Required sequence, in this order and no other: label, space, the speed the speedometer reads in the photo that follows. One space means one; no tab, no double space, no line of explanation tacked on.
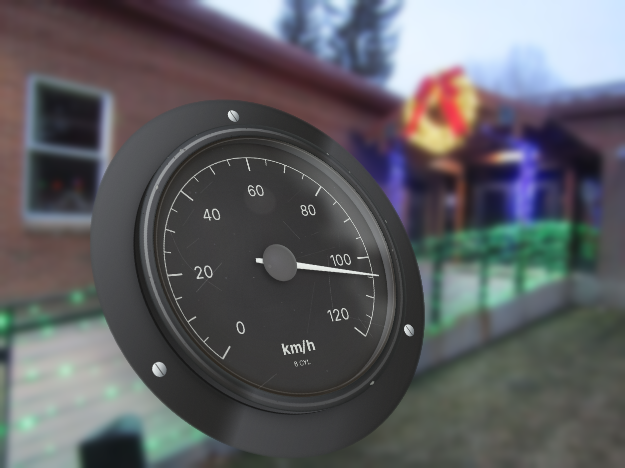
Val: 105 km/h
